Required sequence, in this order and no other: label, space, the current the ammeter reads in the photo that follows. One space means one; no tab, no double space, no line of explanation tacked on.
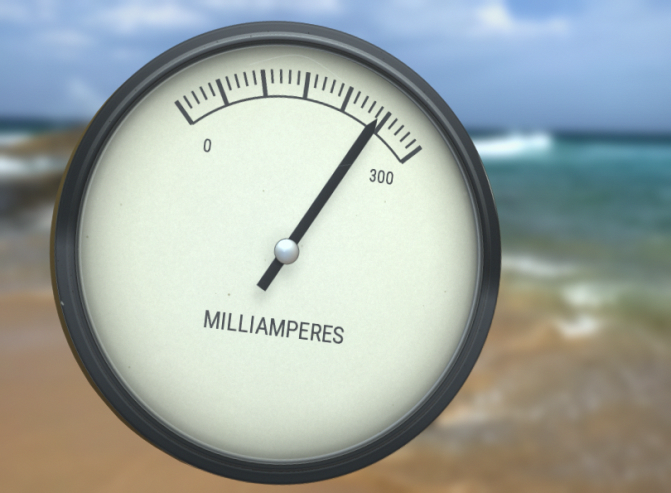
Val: 240 mA
